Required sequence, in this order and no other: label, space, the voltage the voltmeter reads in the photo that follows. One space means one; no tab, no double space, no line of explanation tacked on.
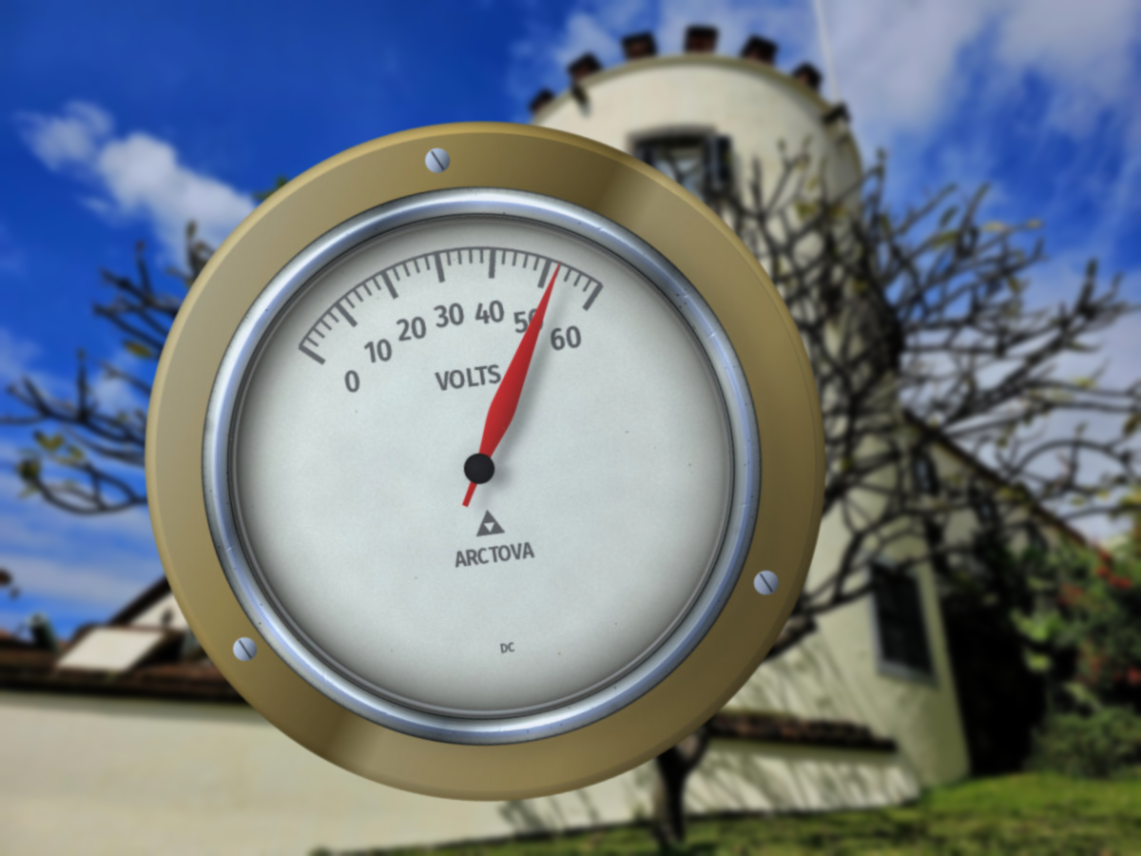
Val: 52 V
